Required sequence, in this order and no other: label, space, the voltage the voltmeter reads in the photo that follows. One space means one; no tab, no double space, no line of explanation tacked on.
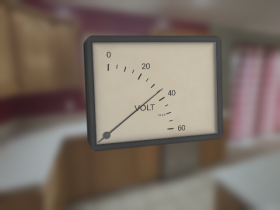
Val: 35 V
